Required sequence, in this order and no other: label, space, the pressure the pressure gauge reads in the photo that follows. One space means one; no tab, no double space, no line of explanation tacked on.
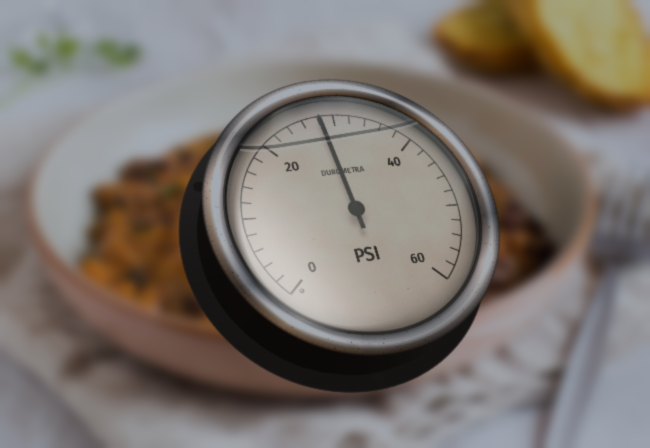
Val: 28 psi
